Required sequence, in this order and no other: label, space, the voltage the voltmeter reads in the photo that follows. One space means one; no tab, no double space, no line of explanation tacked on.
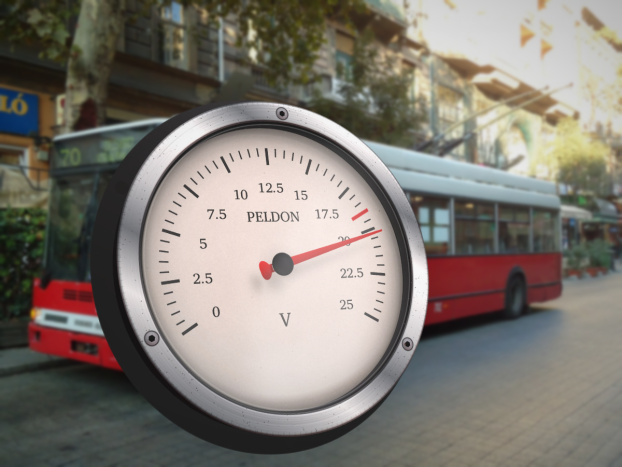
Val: 20.25 V
